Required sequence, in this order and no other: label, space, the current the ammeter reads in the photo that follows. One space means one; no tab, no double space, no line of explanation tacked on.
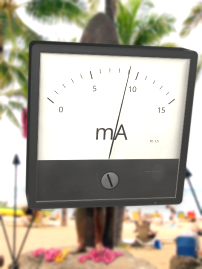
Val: 9 mA
